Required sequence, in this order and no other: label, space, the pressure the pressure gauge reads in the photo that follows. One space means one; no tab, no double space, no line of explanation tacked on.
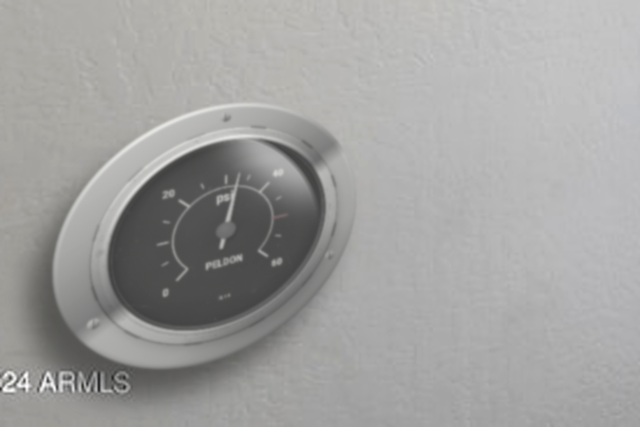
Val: 32.5 psi
